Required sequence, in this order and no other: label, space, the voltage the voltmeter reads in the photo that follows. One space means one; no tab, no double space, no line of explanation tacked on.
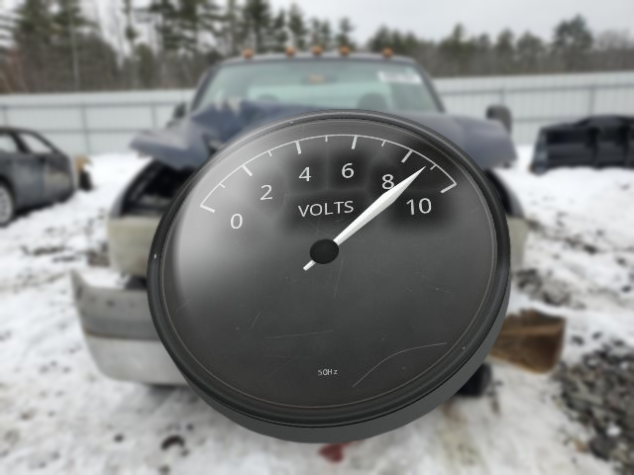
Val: 9 V
